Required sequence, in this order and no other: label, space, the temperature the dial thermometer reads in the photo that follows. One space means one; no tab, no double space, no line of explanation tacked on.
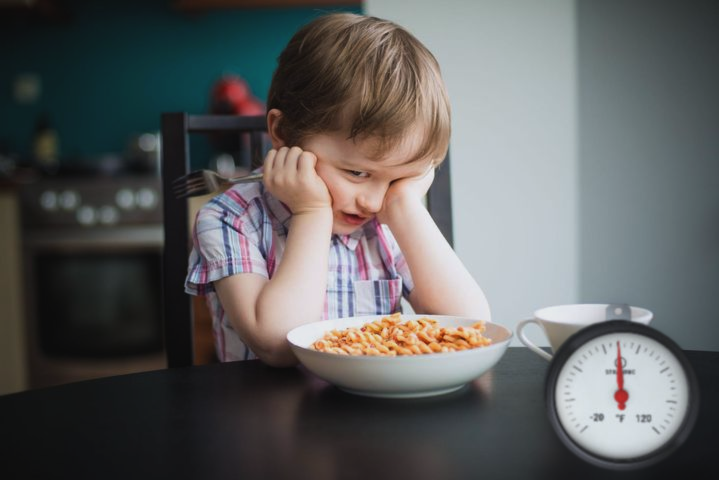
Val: 48 °F
